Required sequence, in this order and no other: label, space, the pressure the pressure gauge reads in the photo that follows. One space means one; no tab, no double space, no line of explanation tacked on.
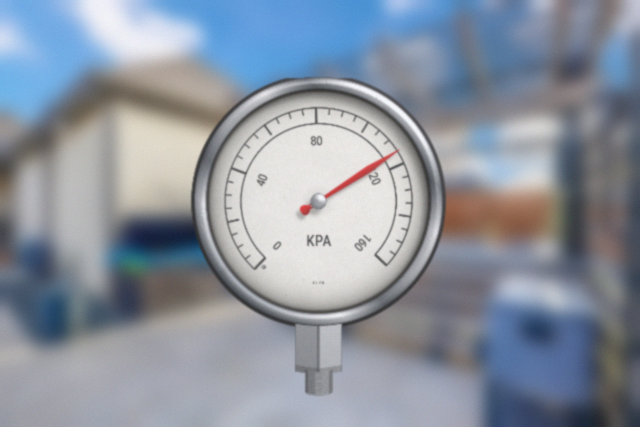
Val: 115 kPa
